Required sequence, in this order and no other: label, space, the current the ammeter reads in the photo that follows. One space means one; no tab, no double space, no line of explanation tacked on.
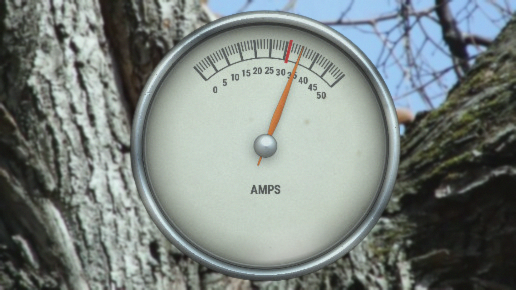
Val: 35 A
